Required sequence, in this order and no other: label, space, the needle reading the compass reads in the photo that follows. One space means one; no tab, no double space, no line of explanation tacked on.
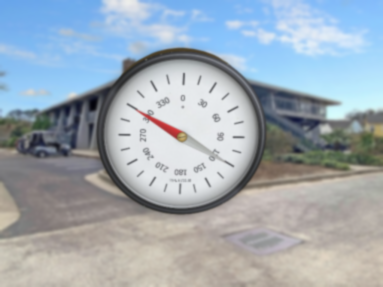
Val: 300 °
